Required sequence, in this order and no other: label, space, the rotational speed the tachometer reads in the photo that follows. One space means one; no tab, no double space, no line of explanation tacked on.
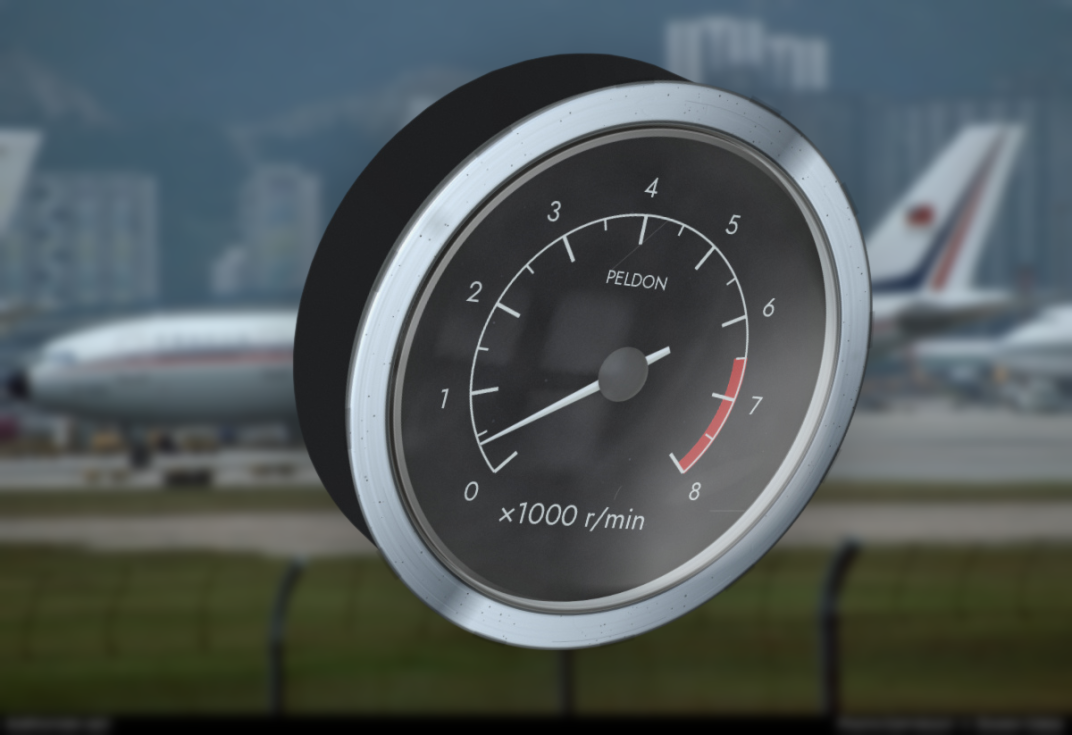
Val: 500 rpm
